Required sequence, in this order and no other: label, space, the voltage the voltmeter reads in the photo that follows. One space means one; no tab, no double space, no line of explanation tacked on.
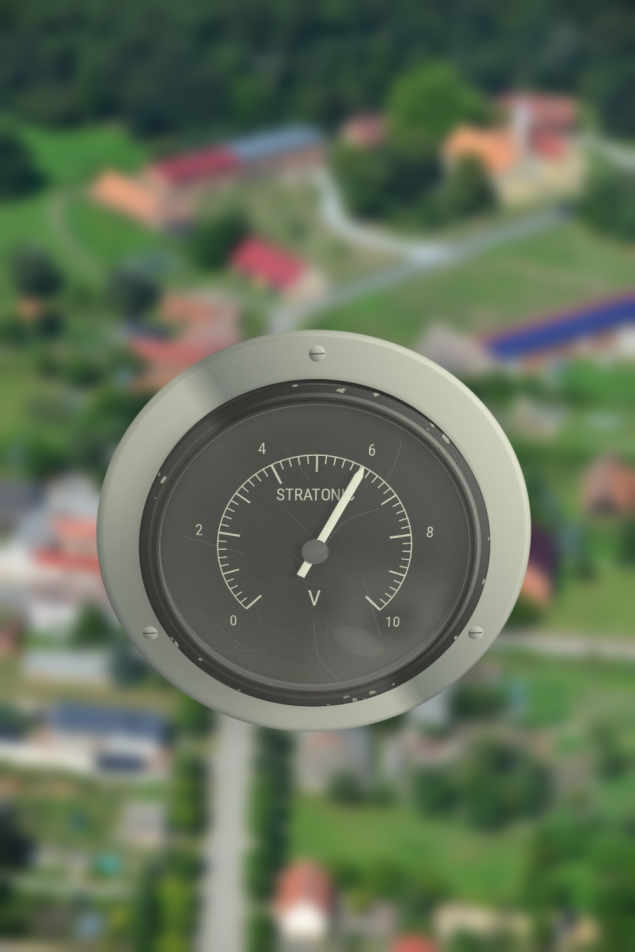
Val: 6 V
